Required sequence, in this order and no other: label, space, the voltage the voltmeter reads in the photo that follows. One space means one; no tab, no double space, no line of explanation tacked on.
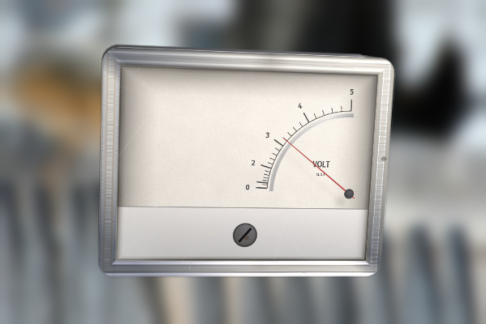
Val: 3.2 V
